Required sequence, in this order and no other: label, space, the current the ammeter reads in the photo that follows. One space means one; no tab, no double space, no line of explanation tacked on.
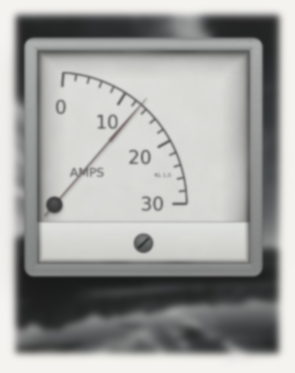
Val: 13 A
